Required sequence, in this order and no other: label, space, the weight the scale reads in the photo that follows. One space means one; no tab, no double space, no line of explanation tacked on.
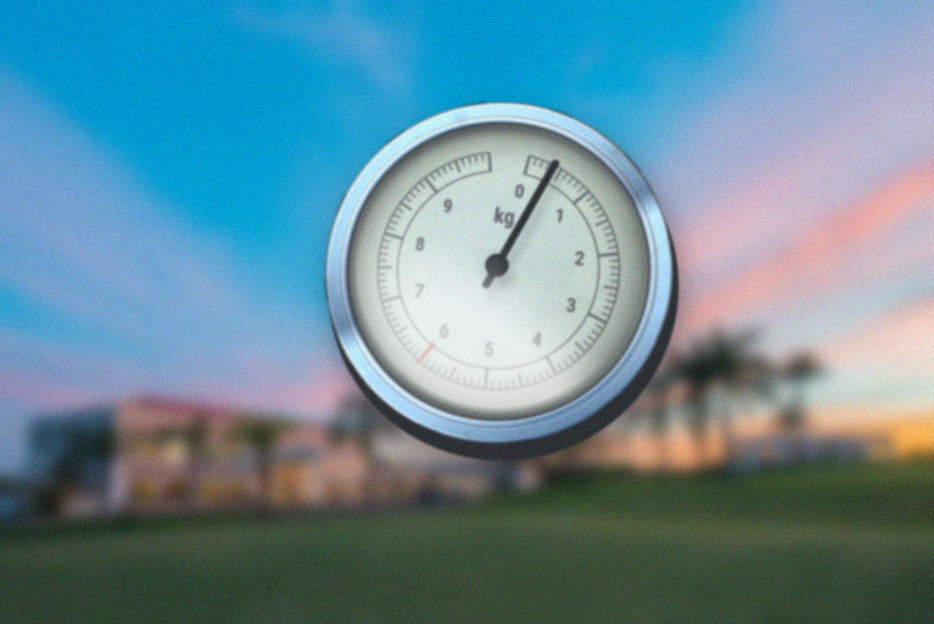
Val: 0.4 kg
